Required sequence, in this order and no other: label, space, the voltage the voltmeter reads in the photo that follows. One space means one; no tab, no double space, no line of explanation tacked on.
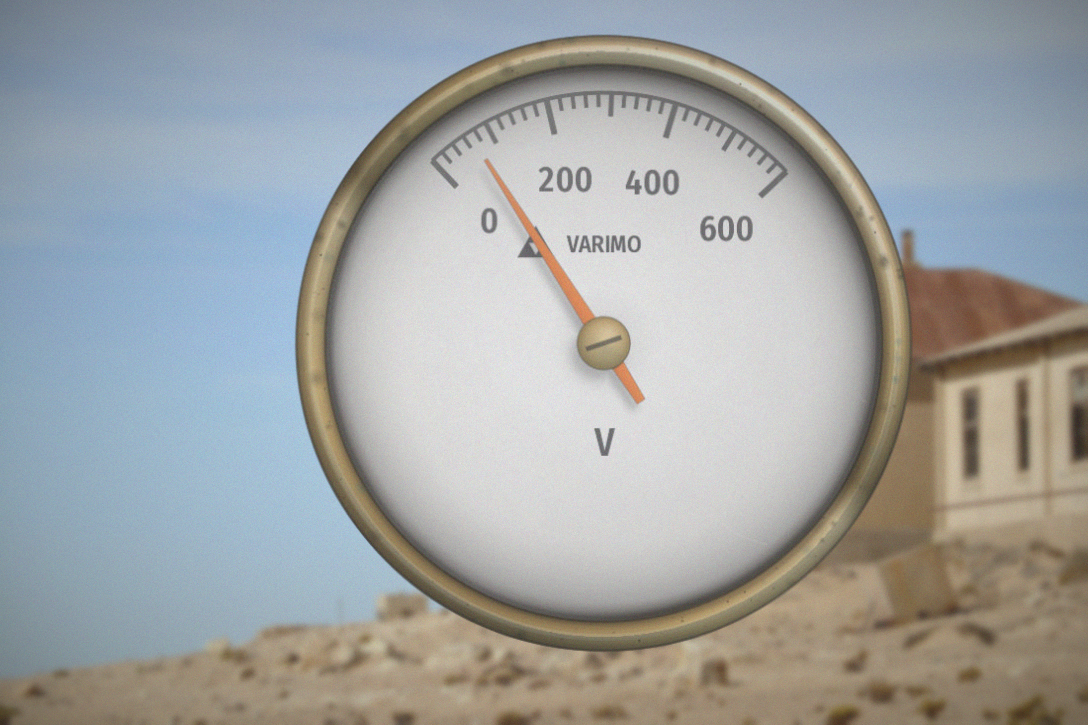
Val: 70 V
